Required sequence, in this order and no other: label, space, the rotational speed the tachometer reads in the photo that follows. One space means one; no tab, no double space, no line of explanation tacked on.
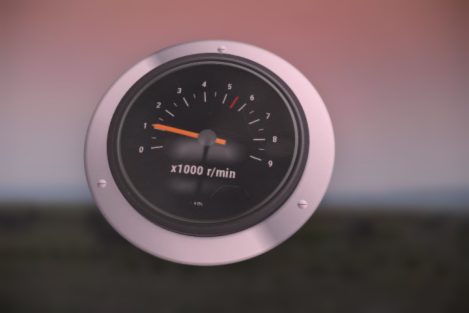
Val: 1000 rpm
